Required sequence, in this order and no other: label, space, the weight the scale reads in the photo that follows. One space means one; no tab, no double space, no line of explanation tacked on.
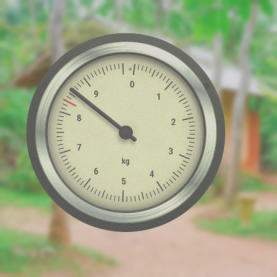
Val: 8.6 kg
